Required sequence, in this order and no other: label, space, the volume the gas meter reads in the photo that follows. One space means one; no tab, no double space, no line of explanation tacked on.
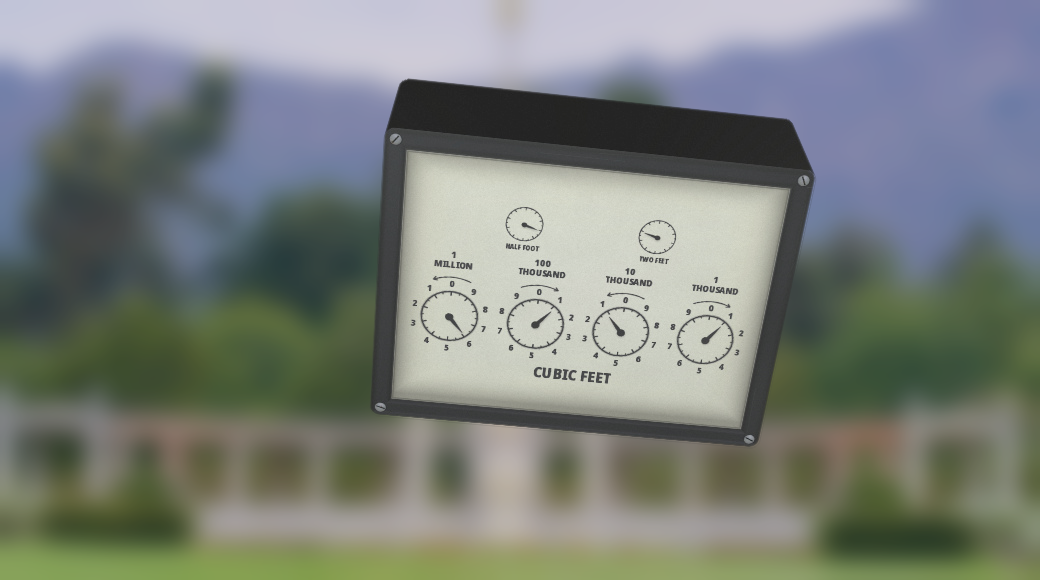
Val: 611100 ft³
